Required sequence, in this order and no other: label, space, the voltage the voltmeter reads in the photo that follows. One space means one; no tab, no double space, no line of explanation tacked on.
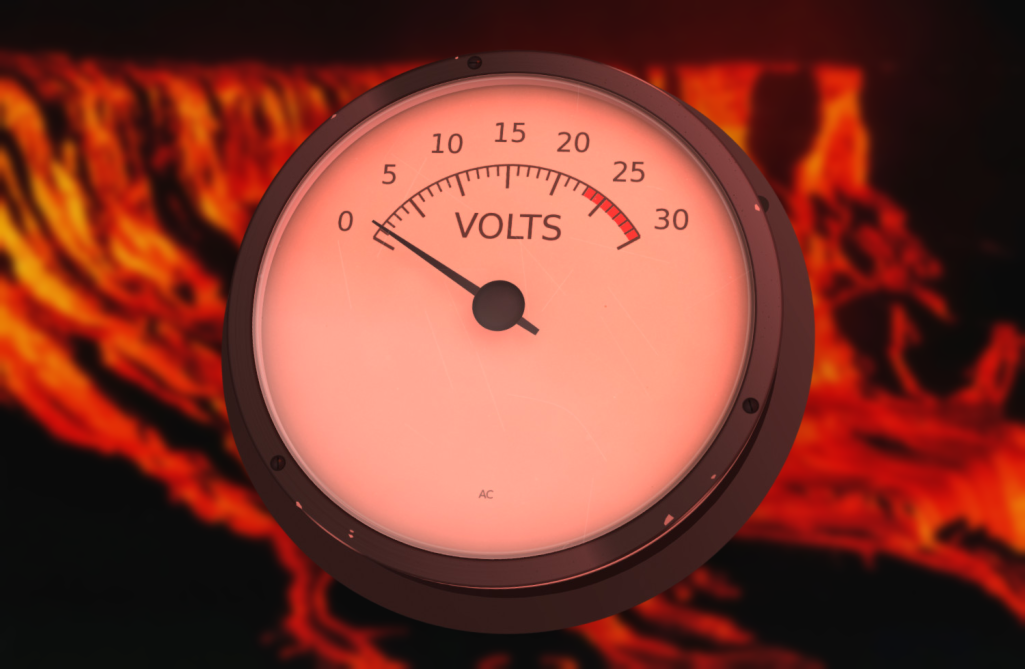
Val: 1 V
